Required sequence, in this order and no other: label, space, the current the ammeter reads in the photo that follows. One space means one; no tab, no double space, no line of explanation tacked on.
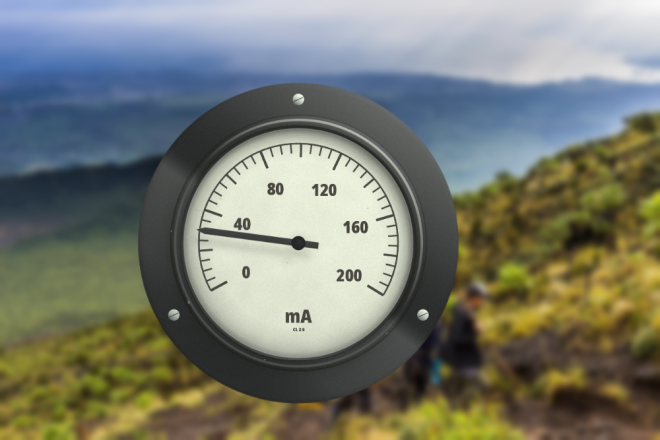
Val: 30 mA
